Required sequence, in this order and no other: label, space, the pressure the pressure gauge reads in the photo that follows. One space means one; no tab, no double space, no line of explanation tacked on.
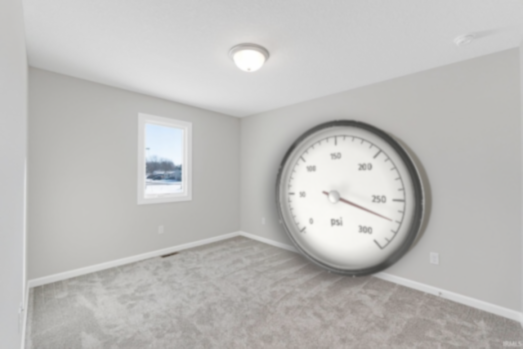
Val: 270 psi
